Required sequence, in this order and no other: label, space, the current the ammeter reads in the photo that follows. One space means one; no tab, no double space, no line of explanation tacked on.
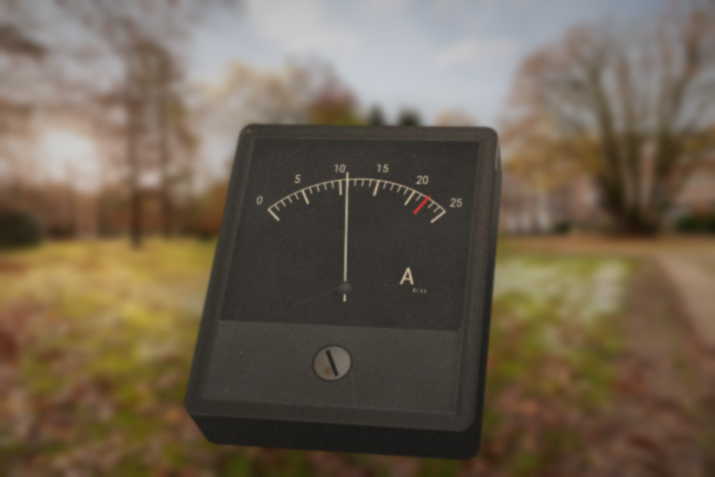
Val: 11 A
